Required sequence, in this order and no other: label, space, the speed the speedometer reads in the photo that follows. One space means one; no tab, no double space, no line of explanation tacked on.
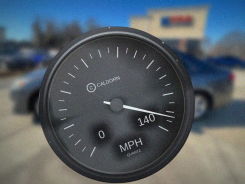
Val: 132.5 mph
